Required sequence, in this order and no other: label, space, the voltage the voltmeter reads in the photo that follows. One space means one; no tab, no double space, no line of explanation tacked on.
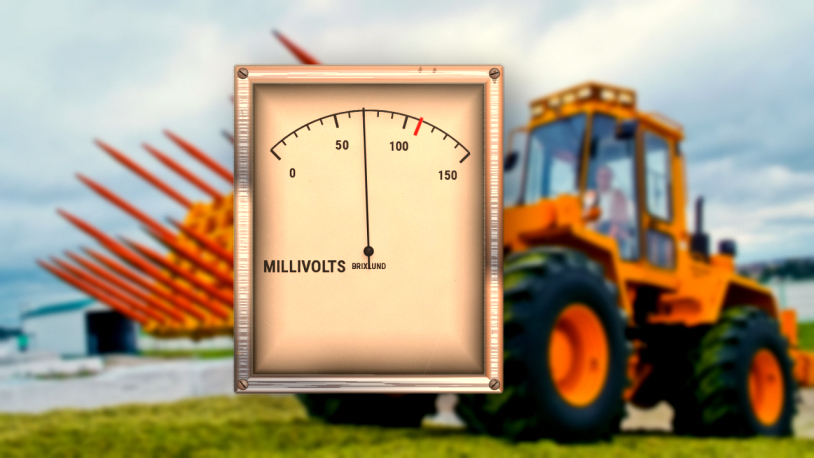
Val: 70 mV
